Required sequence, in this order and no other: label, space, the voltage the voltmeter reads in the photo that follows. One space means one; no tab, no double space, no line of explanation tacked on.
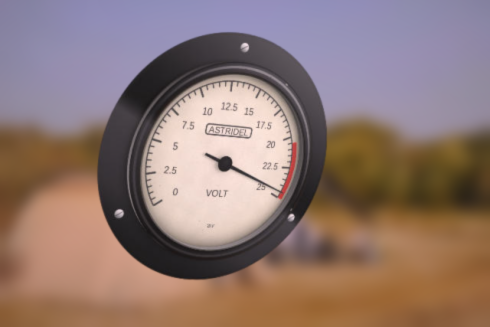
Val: 24.5 V
